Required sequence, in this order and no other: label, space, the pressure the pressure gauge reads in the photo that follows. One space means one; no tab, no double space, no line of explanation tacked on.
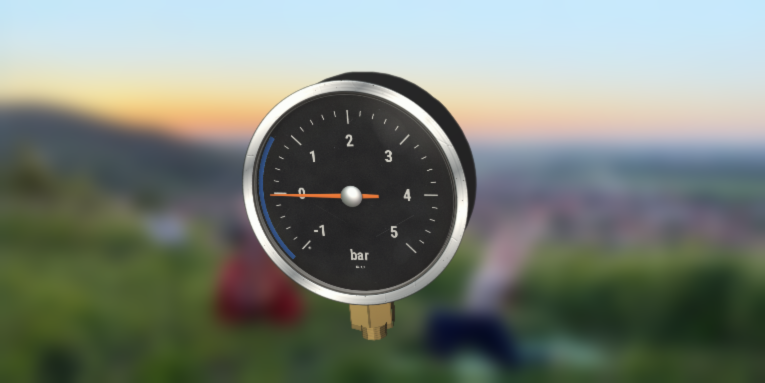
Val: 0 bar
